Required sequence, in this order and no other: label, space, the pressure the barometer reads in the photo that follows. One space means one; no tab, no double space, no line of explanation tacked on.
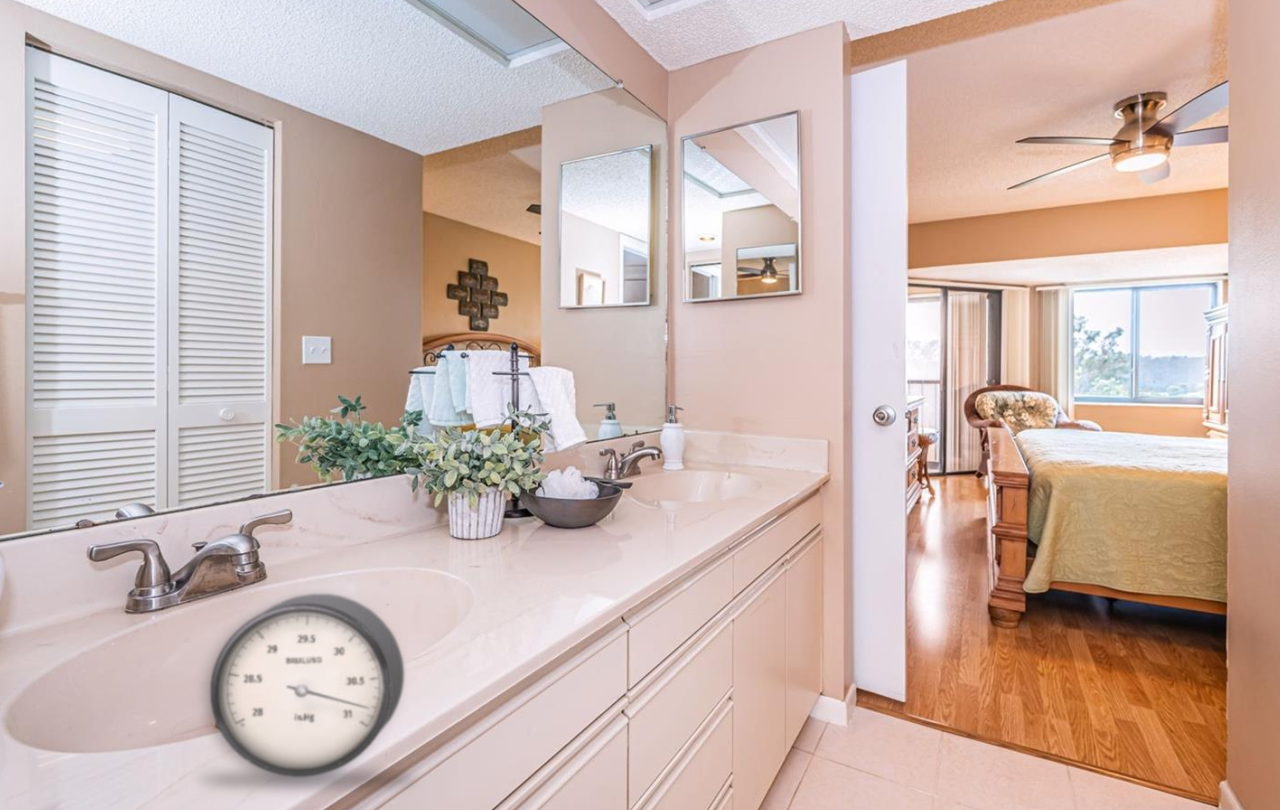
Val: 30.8 inHg
